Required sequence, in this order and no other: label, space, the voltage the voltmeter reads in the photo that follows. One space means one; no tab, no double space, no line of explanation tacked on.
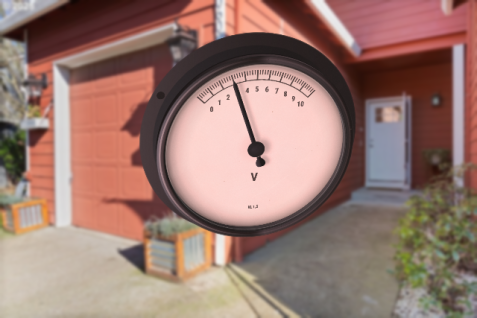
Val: 3 V
